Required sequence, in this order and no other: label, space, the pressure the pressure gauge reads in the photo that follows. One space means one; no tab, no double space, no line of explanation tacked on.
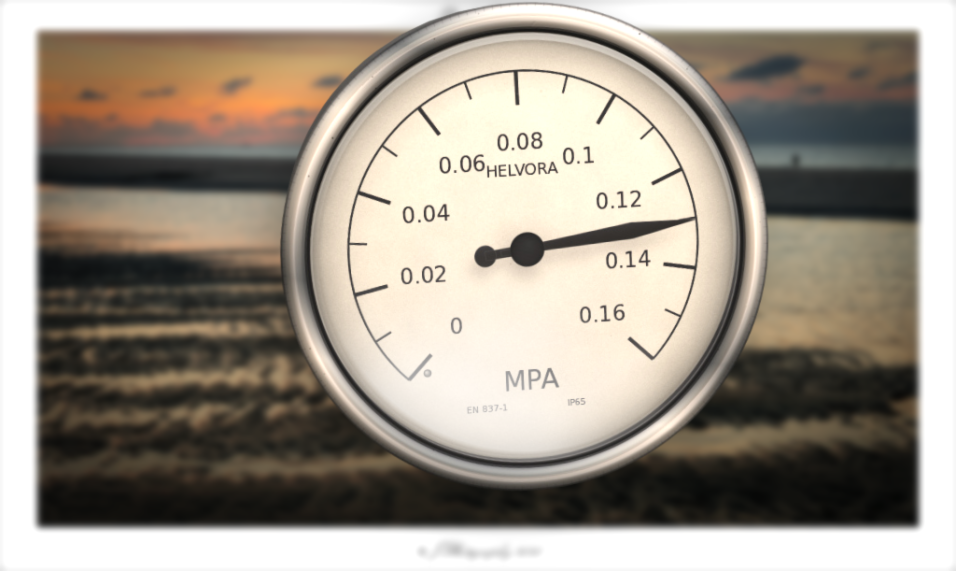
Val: 0.13 MPa
